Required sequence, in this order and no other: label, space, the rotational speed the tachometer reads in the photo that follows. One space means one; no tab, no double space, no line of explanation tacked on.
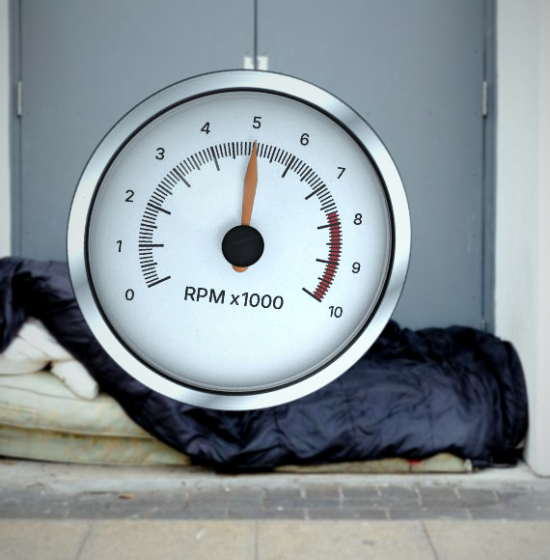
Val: 5000 rpm
